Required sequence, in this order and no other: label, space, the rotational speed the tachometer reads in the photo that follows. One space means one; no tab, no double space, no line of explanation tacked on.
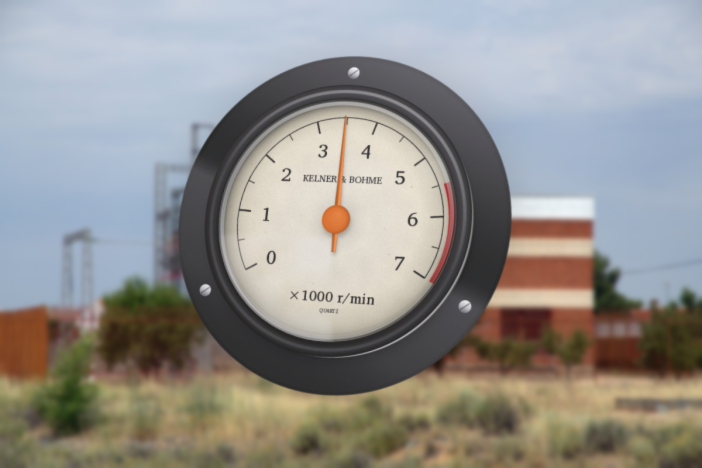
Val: 3500 rpm
